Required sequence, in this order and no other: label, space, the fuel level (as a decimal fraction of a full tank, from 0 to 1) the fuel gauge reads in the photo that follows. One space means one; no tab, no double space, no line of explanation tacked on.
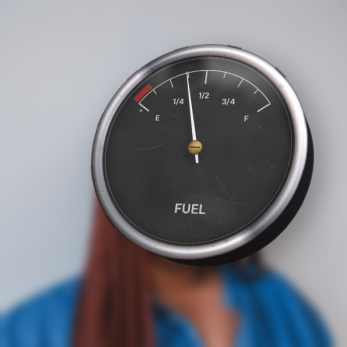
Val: 0.375
